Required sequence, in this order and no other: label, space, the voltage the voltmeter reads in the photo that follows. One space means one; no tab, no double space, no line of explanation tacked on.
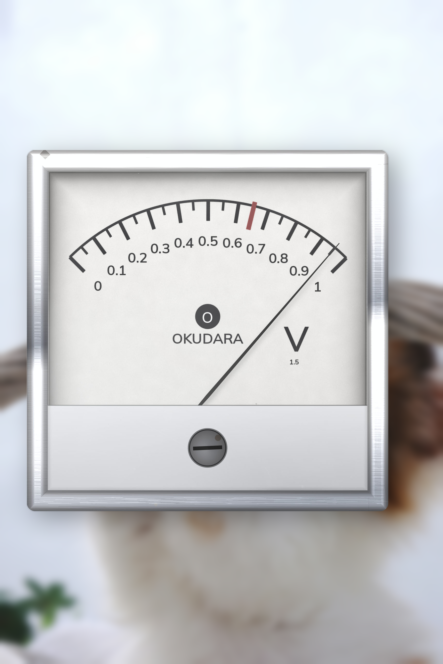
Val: 0.95 V
